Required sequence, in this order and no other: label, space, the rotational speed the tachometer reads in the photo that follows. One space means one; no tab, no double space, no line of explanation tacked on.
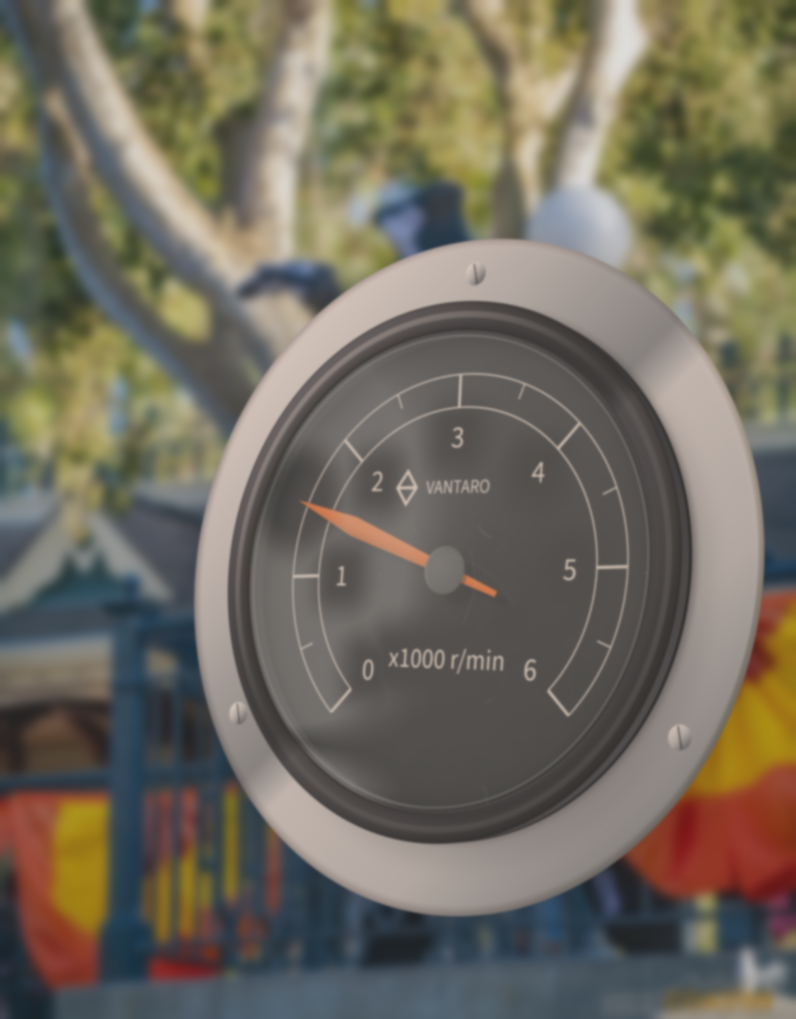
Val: 1500 rpm
